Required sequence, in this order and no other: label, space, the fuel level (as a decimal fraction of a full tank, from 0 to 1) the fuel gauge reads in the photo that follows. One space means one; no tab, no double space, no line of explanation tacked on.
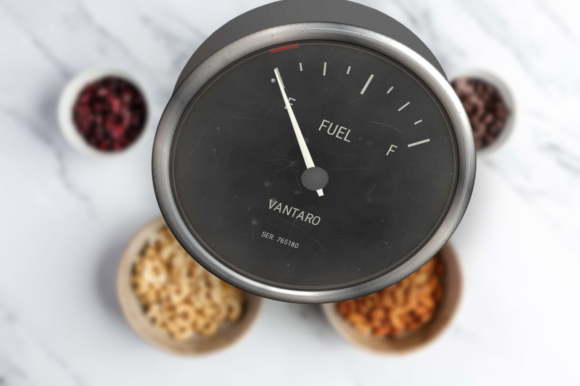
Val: 0
